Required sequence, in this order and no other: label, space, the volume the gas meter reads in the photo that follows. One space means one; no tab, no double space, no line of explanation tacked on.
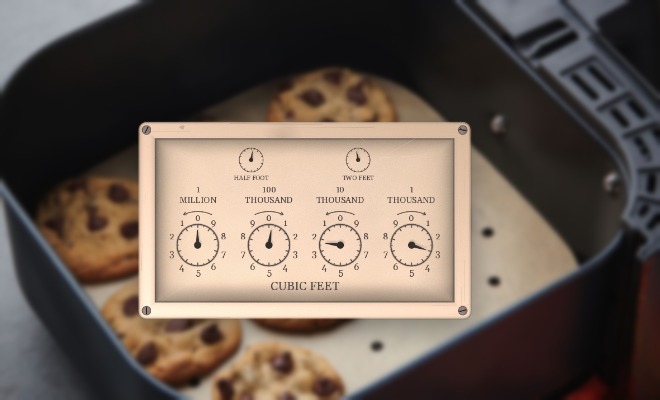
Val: 2300 ft³
